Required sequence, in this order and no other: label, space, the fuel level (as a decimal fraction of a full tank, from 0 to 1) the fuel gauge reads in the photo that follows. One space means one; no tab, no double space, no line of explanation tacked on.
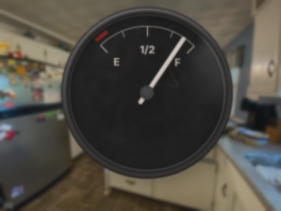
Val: 0.875
